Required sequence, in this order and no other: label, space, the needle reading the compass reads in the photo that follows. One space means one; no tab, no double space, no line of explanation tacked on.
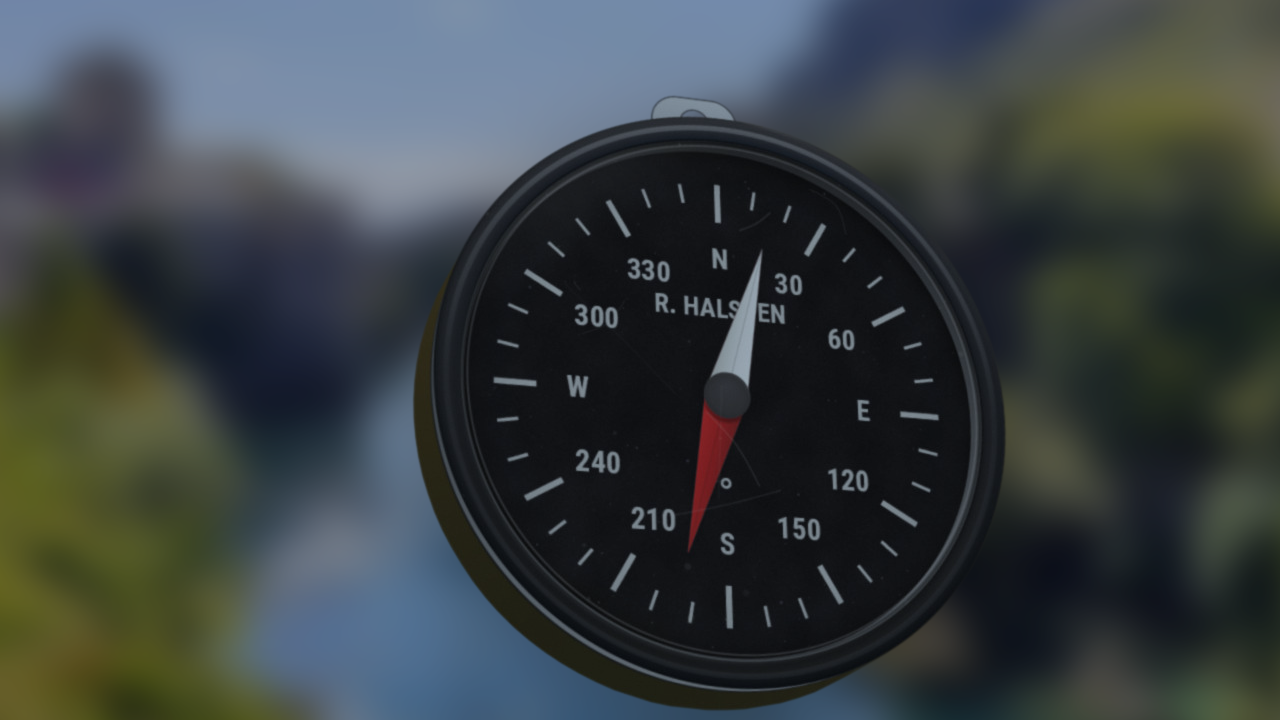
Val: 195 °
